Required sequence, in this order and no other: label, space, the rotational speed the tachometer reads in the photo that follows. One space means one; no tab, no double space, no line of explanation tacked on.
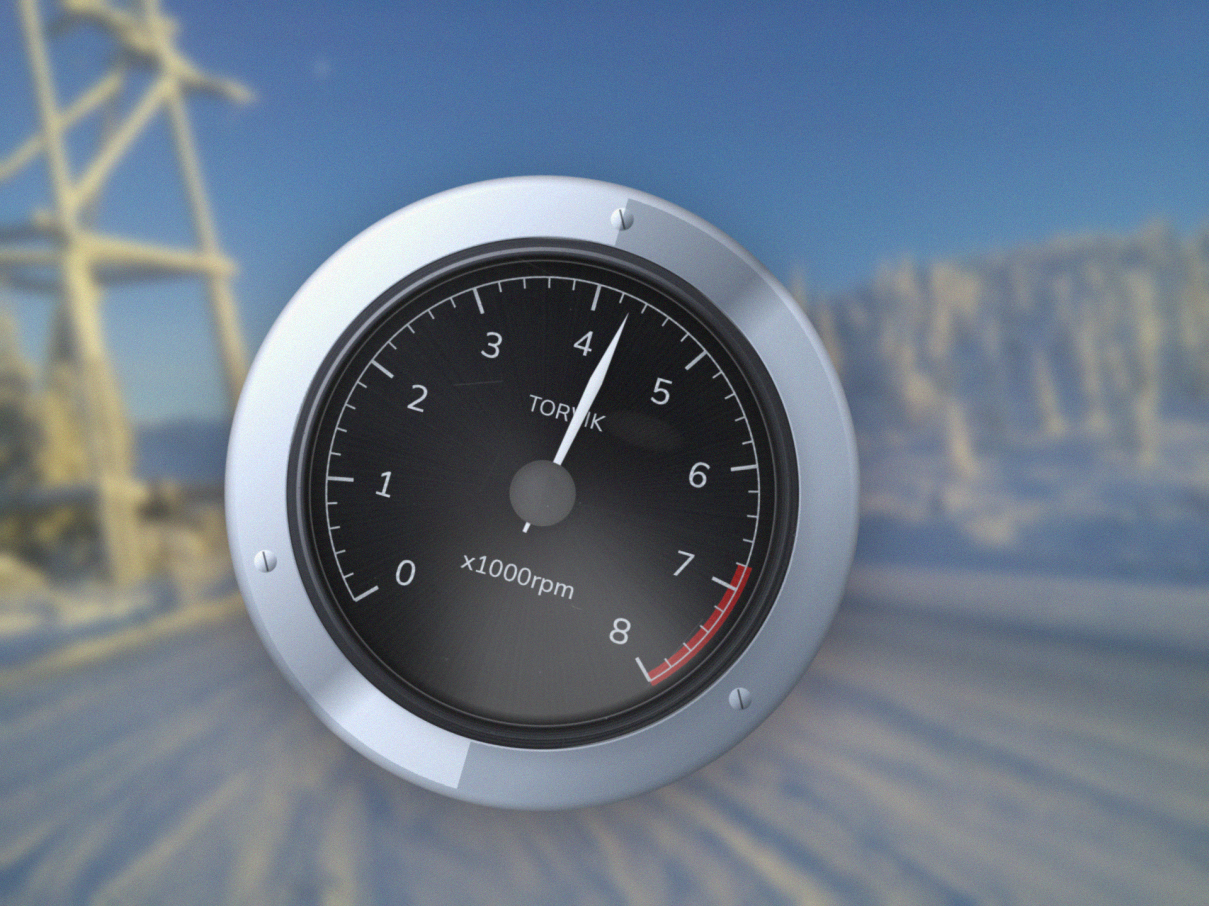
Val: 4300 rpm
